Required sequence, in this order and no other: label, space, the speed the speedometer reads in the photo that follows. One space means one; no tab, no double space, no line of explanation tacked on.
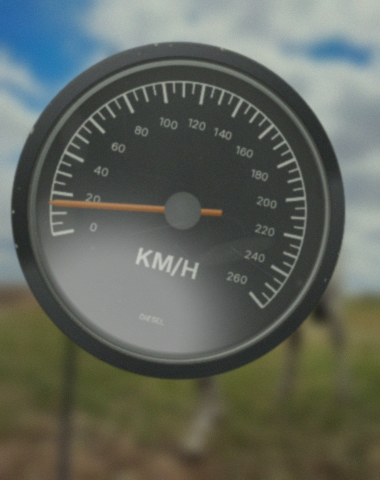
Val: 15 km/h
